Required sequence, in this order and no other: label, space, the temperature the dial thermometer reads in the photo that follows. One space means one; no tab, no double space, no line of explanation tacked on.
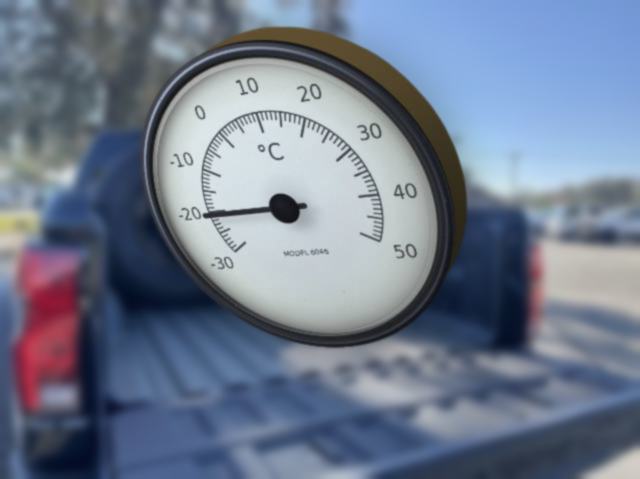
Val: -20 °C
